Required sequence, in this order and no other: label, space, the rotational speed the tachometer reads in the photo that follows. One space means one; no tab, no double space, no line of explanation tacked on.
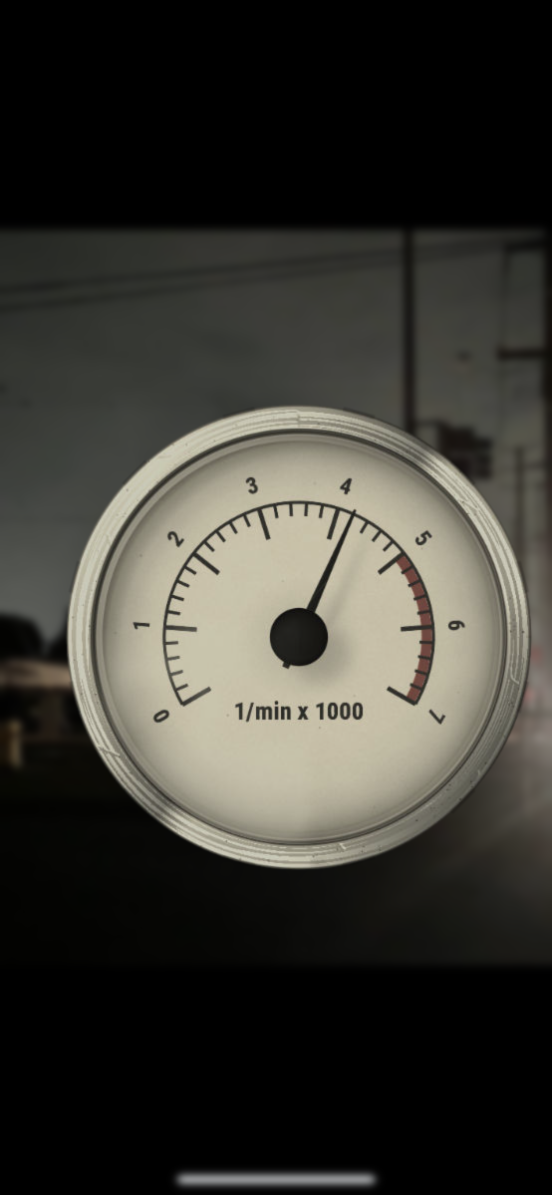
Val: 4200 rpm
